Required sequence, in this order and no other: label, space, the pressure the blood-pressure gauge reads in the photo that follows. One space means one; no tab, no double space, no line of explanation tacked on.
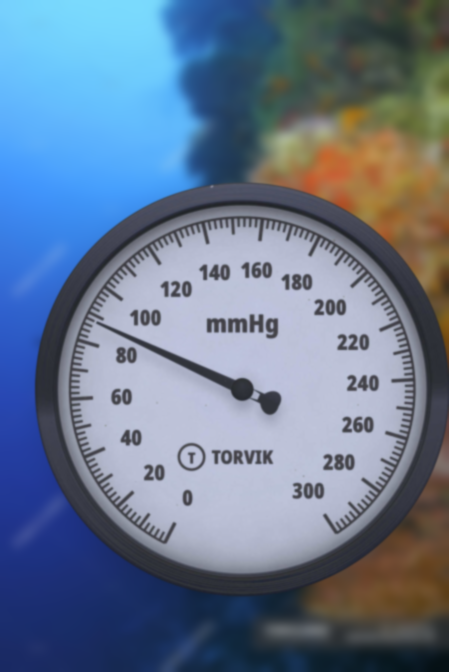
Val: 88 mmHg
